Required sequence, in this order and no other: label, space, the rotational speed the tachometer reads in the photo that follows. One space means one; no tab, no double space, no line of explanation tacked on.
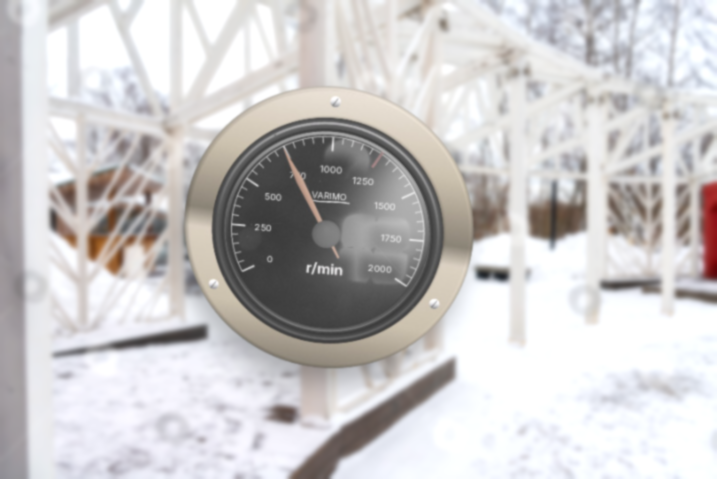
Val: 750 rpm
